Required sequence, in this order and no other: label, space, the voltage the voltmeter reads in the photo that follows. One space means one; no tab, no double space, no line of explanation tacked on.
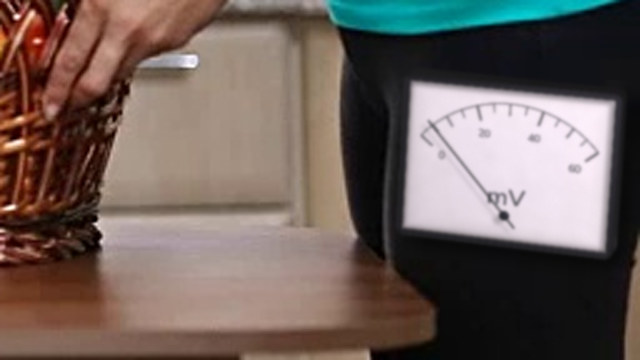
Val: 5 mV
